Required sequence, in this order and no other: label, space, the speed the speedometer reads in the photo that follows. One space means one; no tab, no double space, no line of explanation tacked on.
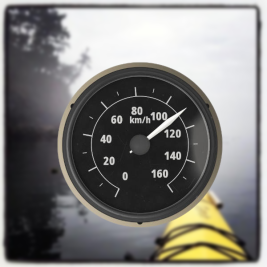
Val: 110 km/h
